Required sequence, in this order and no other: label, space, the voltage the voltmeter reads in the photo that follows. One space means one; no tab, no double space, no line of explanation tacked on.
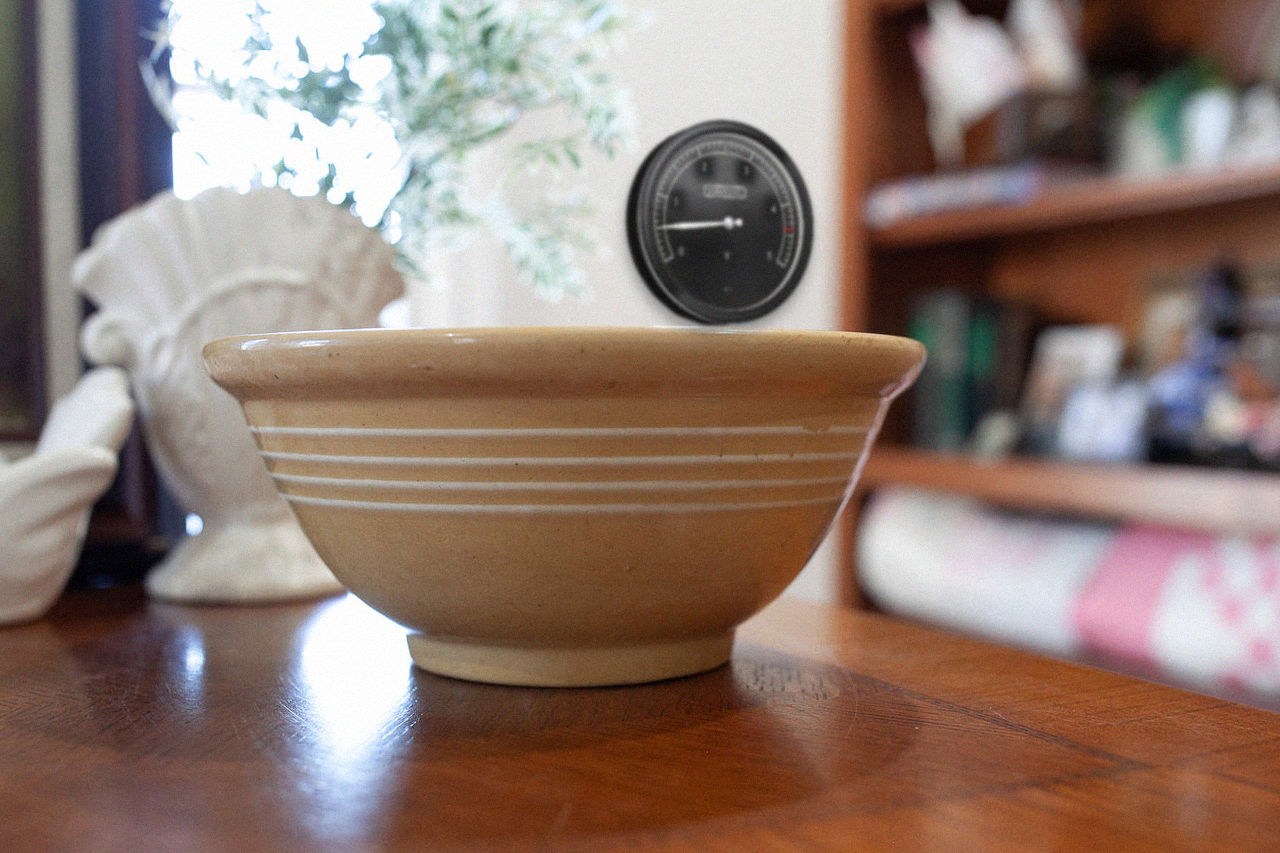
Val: 0.5 V
